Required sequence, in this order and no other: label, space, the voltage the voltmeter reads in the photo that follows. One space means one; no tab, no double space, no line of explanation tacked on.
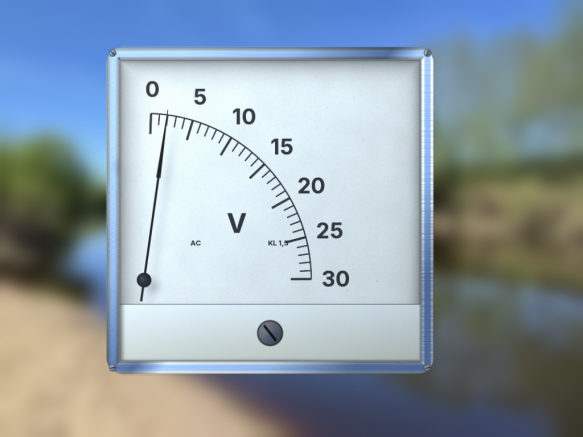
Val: 2 V
